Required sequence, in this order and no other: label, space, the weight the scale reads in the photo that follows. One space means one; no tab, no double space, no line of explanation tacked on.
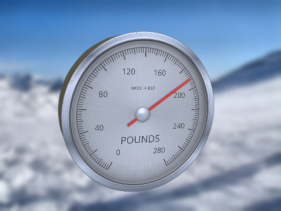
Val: 190 lb
